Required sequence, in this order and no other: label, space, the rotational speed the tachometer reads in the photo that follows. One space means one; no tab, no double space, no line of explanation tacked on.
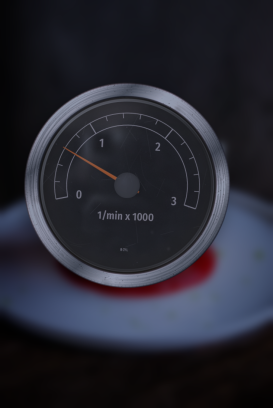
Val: 600 rpm
